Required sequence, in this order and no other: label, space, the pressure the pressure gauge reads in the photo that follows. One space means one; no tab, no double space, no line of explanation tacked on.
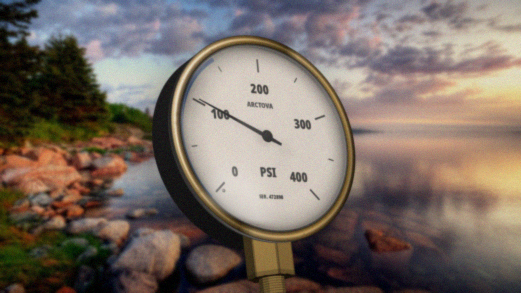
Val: 100 psi
